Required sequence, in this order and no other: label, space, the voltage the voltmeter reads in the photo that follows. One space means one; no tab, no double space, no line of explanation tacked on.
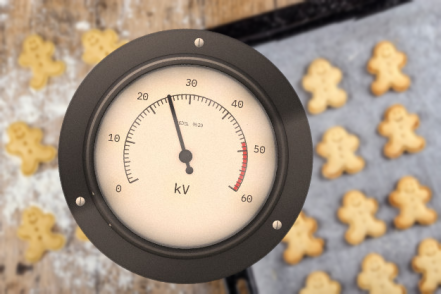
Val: 25 kV
